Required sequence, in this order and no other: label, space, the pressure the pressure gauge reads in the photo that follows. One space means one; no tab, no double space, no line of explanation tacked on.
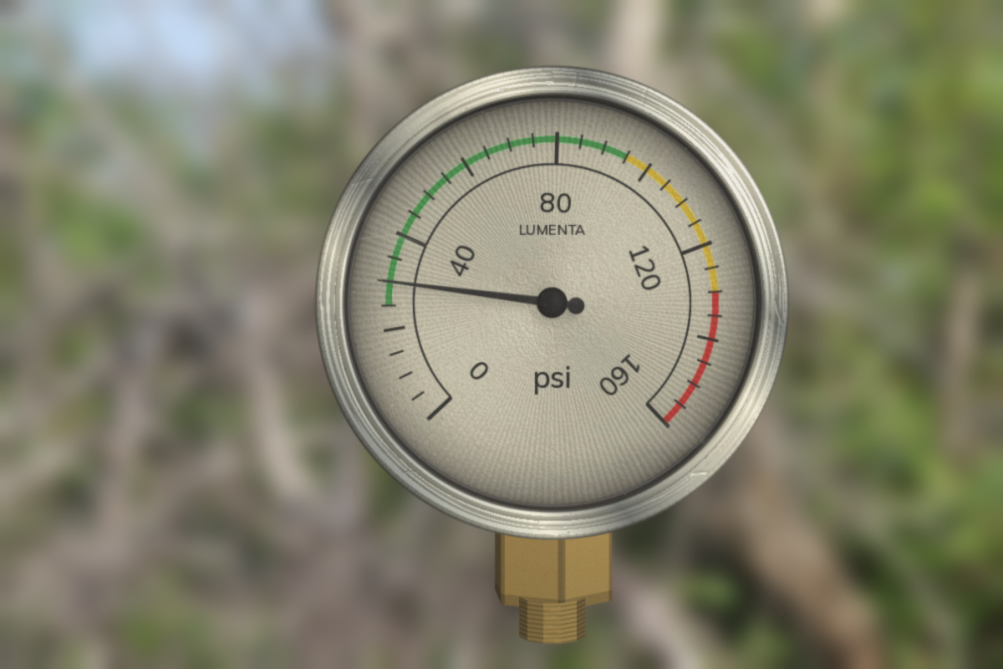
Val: 30 psi
